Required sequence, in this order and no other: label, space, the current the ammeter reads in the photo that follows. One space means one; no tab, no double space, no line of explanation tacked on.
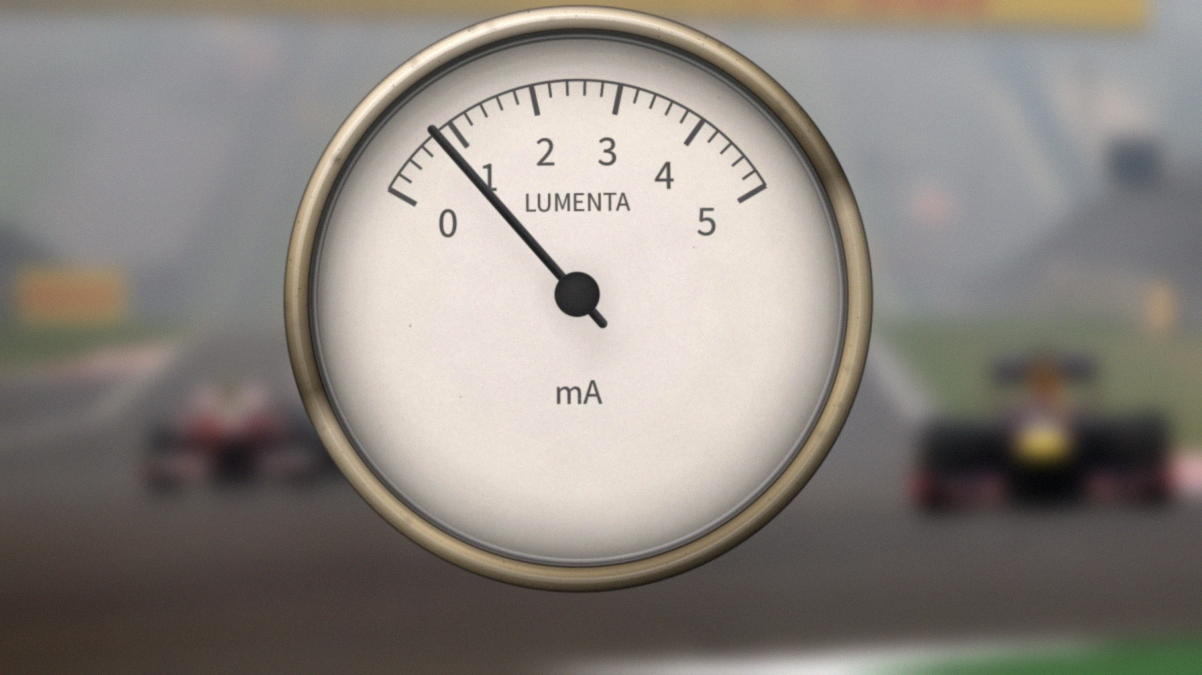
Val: 0.8 mA
